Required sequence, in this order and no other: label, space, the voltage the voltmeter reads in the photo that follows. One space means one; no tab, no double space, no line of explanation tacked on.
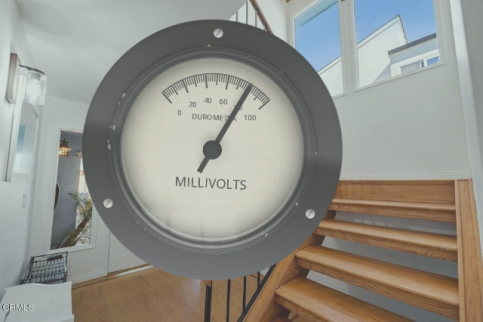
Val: 80 mV
